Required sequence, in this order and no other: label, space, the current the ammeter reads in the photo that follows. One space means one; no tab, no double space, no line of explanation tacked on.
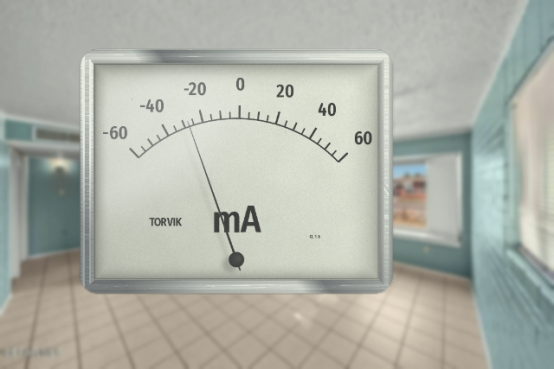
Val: -27.5 mA
